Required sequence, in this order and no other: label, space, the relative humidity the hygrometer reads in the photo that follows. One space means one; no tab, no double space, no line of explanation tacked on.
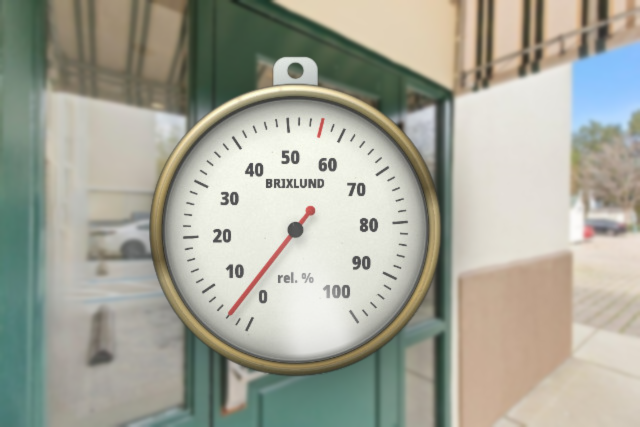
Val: 4 %
